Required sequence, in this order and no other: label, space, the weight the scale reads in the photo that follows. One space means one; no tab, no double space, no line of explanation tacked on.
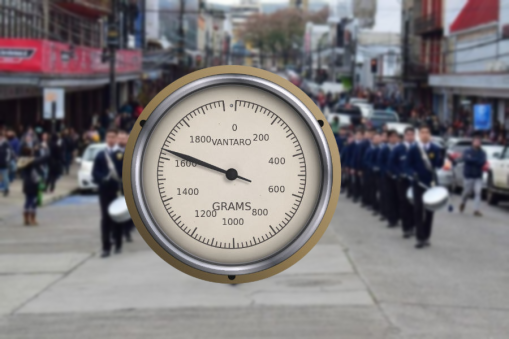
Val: 1640 g
